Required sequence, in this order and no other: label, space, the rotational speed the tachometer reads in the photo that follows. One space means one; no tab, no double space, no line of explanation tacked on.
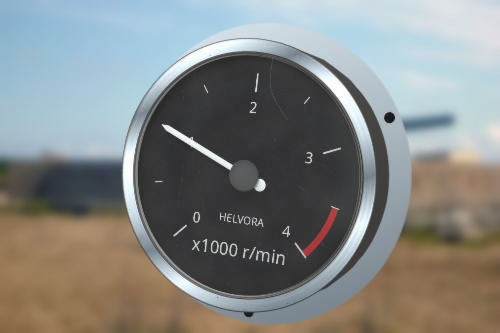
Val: 1000 rpm
